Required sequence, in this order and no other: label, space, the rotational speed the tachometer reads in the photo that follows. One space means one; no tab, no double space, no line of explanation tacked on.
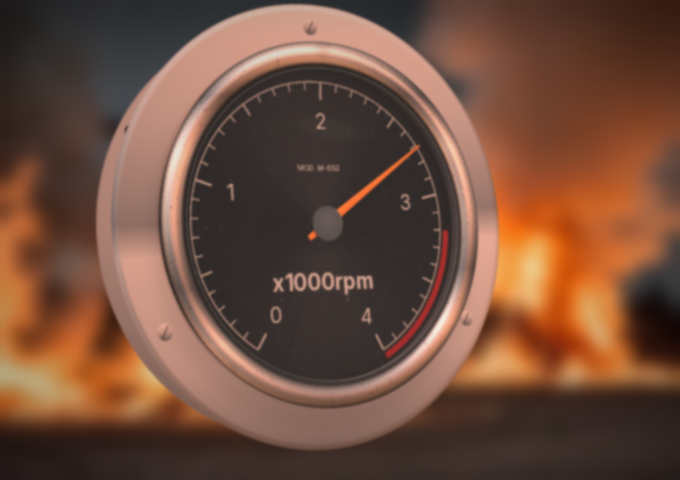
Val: 2700 rpm
